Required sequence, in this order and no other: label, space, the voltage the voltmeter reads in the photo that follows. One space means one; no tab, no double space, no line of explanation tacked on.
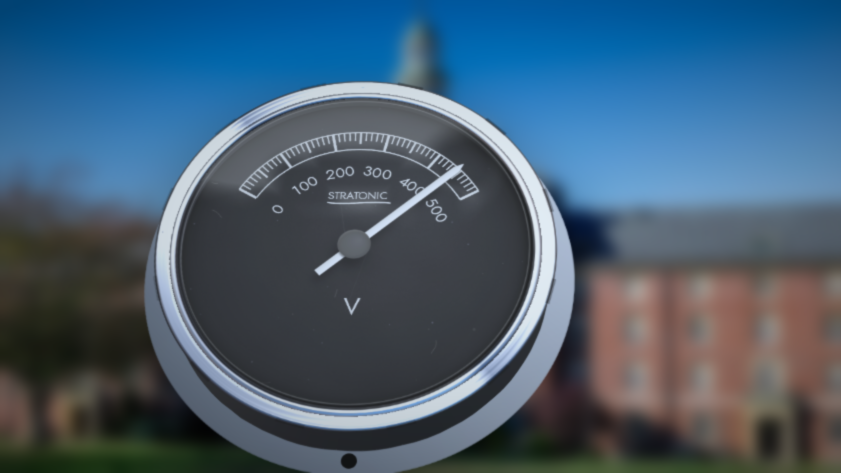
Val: 450 V
